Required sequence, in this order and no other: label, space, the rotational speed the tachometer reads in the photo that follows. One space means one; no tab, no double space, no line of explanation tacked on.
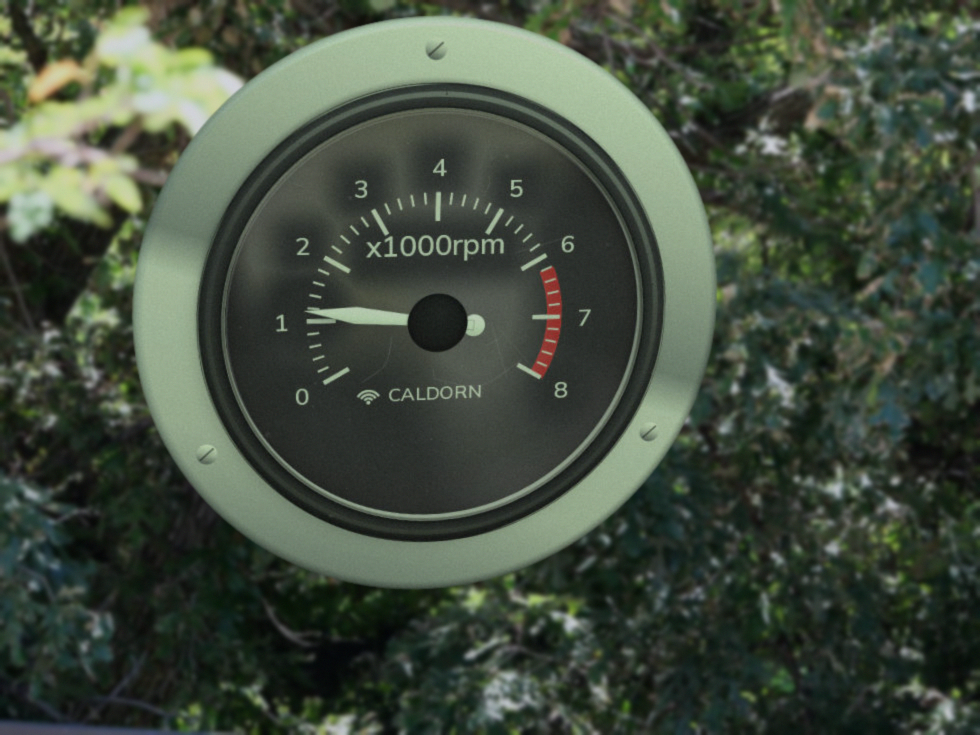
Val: 1200 rpm
